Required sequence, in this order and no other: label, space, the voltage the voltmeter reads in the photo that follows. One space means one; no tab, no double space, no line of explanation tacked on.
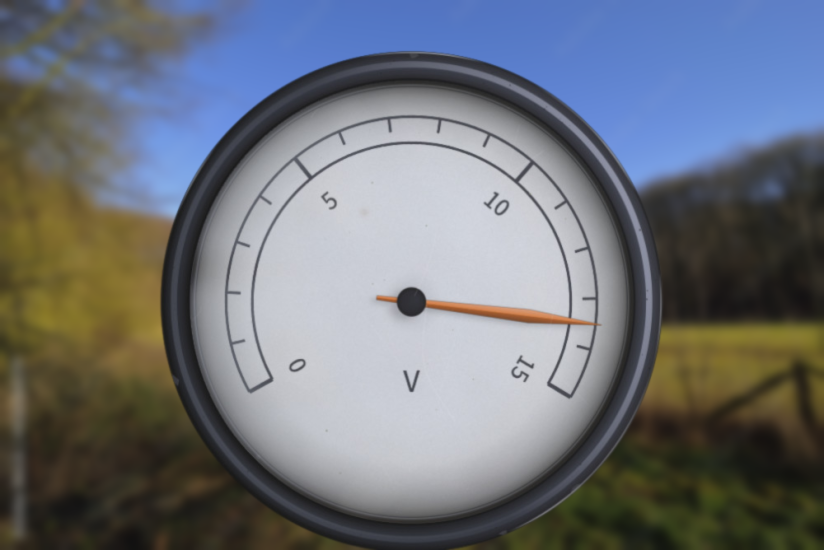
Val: 13.5 V
